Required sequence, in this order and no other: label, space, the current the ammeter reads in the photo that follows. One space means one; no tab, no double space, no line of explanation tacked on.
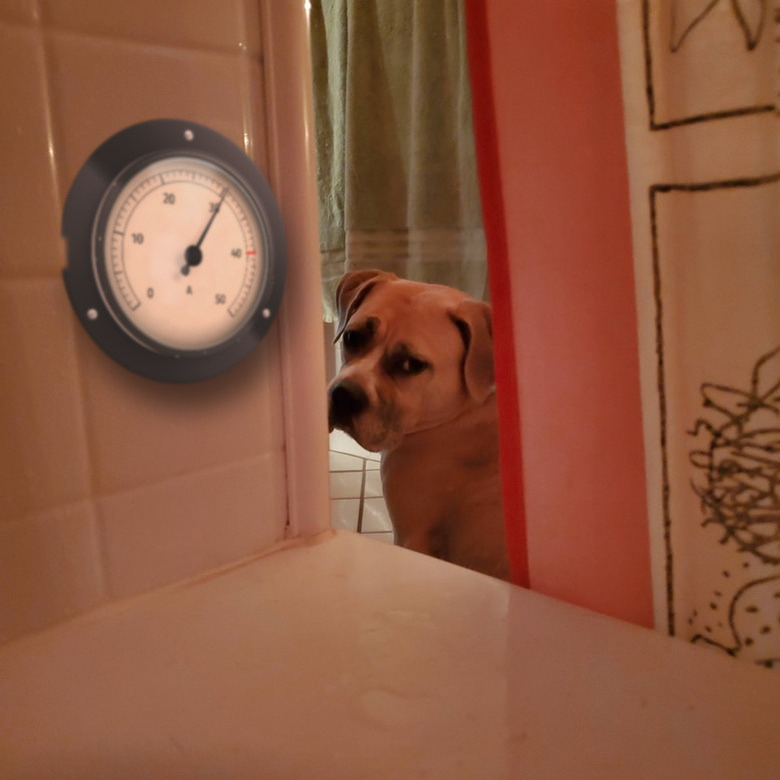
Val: 30 A
